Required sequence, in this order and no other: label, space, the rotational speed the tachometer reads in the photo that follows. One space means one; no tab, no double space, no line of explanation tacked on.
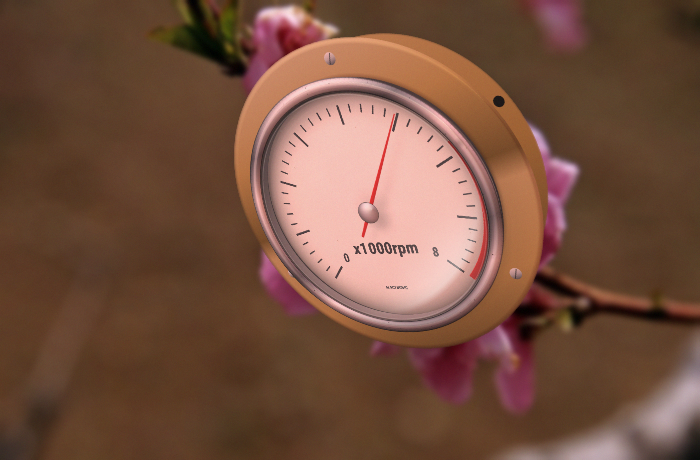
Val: 5000 rpm
